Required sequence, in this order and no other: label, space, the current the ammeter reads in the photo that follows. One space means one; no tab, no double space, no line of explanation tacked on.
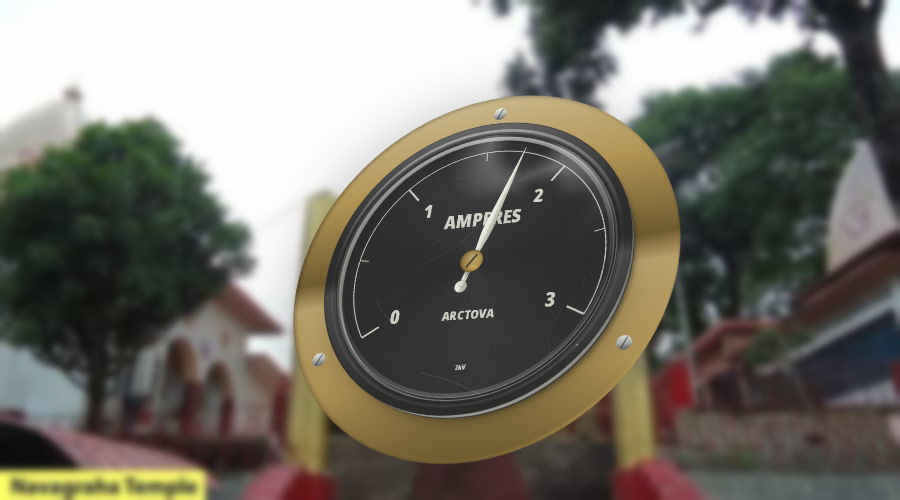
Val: 1.75 A
